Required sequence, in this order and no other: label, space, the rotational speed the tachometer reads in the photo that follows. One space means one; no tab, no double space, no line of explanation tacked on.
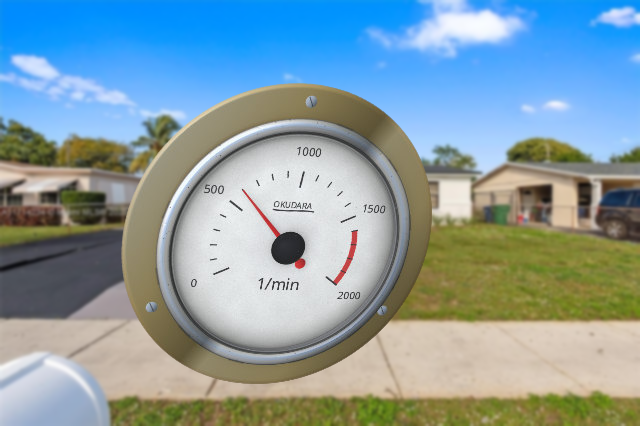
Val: 600 rpm
